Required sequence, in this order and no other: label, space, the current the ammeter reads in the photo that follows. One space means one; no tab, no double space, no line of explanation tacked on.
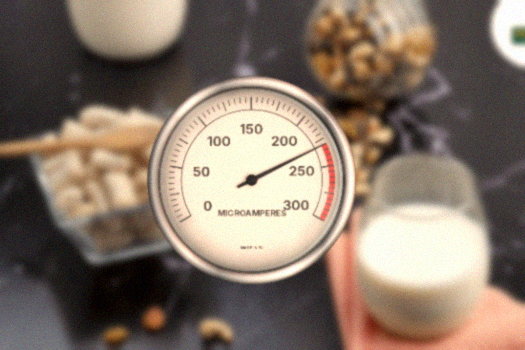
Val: 230 µA
